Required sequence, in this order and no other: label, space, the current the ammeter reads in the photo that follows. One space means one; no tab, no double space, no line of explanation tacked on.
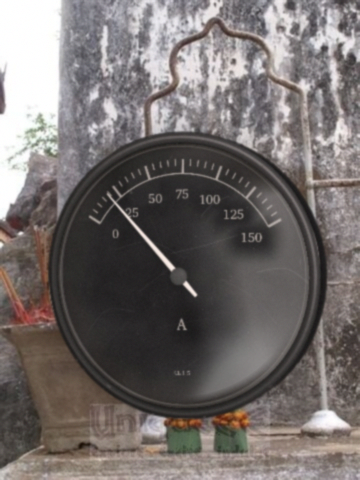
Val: 20 A
